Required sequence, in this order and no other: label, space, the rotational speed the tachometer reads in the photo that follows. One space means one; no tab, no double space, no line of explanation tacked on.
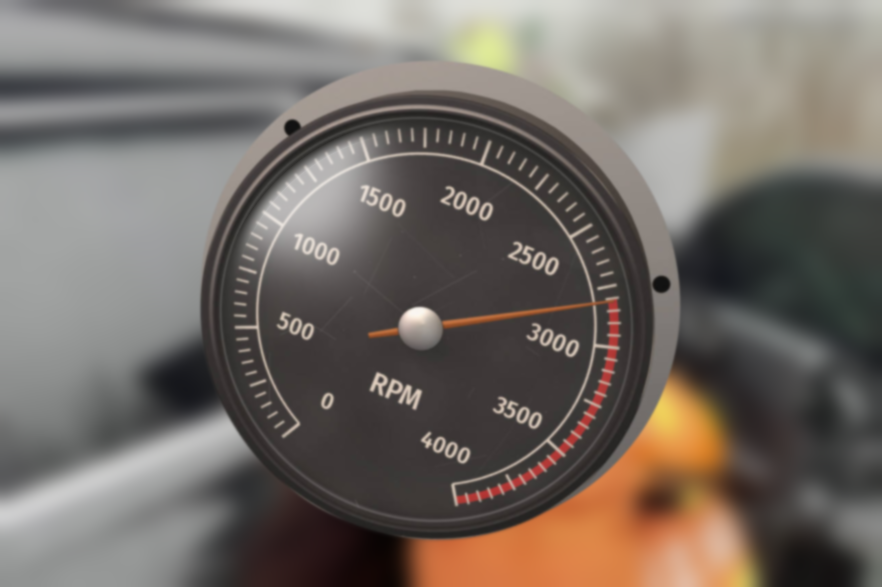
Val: 2800 rpm
